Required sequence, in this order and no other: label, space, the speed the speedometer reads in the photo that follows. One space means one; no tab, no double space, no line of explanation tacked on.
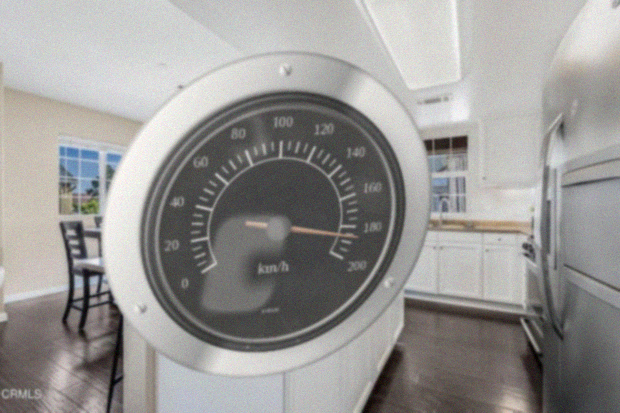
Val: 185 km/h
